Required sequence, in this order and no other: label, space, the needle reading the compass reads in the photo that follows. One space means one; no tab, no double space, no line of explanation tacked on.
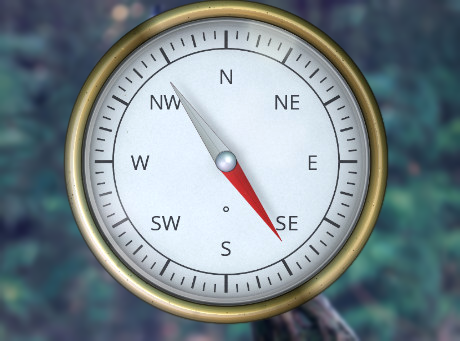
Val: 145 °
